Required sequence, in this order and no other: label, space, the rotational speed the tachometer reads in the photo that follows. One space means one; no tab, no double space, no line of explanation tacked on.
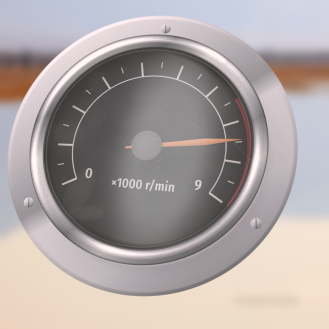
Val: 7500 rpm
